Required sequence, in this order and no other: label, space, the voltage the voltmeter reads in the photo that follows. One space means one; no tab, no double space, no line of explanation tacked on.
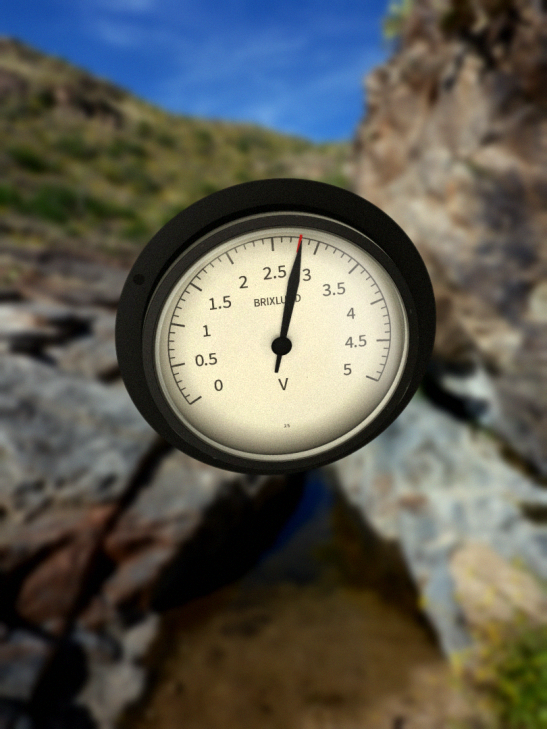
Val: 2.8 V
